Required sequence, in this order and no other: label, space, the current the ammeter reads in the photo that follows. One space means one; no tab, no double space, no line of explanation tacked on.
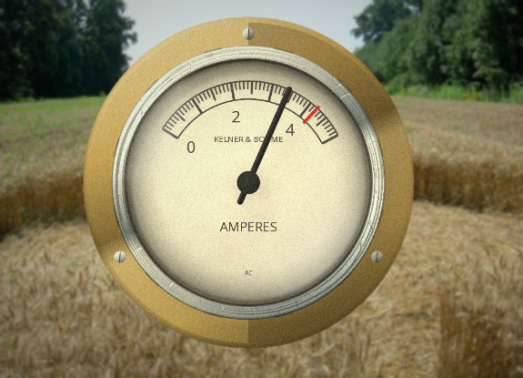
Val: 3.4 A
